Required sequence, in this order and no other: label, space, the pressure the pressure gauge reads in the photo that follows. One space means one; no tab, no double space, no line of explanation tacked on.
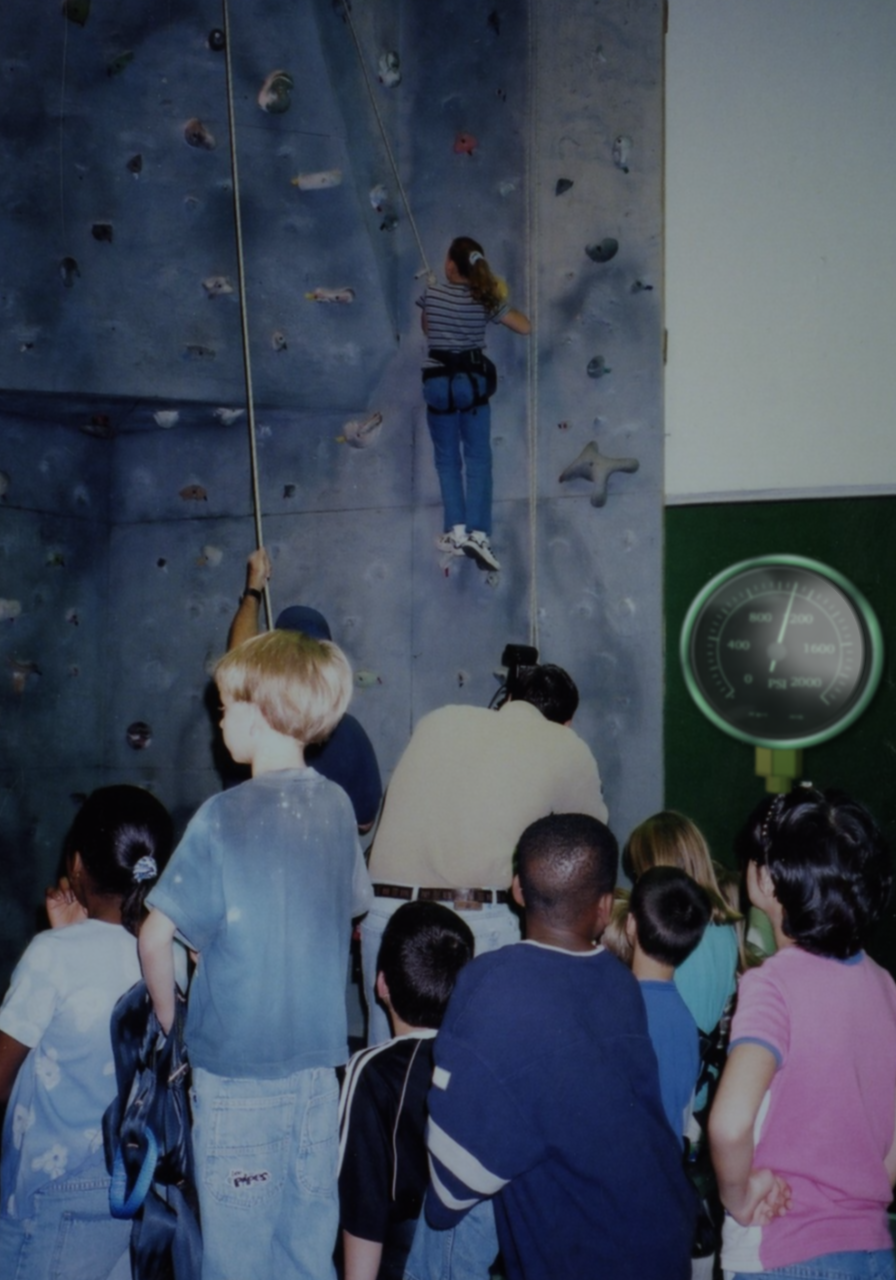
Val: 1100 psi
